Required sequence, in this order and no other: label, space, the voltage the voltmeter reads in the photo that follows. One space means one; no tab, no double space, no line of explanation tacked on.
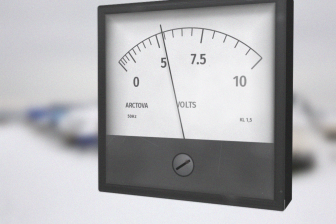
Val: 5.5 V
